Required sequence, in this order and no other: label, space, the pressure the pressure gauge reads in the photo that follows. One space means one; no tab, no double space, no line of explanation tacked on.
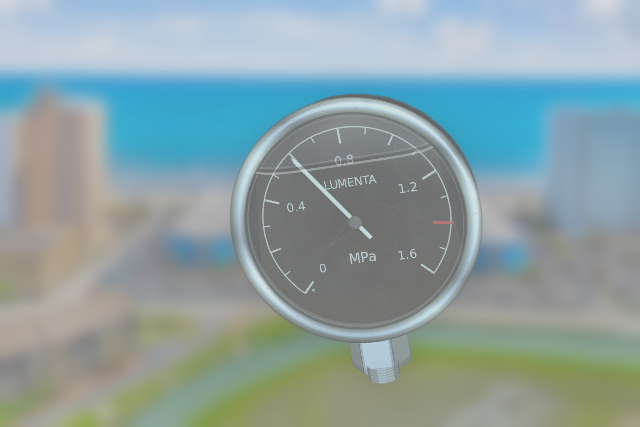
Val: 0.6 MPa
